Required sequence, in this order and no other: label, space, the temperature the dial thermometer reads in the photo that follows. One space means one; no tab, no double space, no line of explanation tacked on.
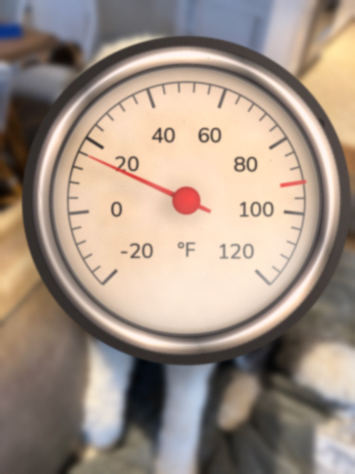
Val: 16 °F
